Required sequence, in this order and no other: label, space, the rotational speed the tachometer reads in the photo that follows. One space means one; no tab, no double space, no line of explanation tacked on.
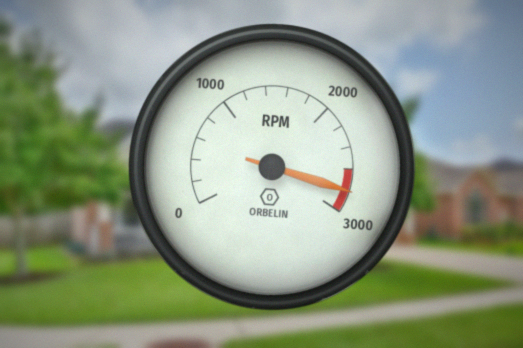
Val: 2800 rpm
